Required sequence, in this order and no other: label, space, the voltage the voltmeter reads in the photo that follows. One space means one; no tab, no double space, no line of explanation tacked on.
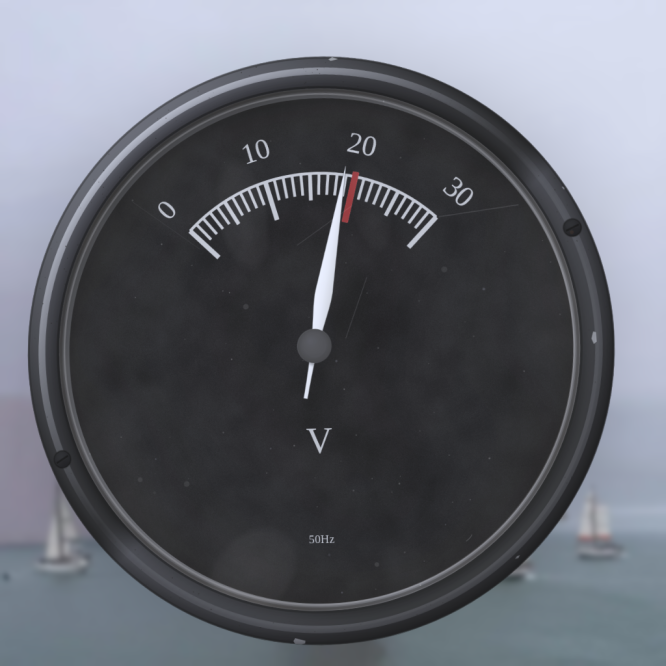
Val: 19 V
